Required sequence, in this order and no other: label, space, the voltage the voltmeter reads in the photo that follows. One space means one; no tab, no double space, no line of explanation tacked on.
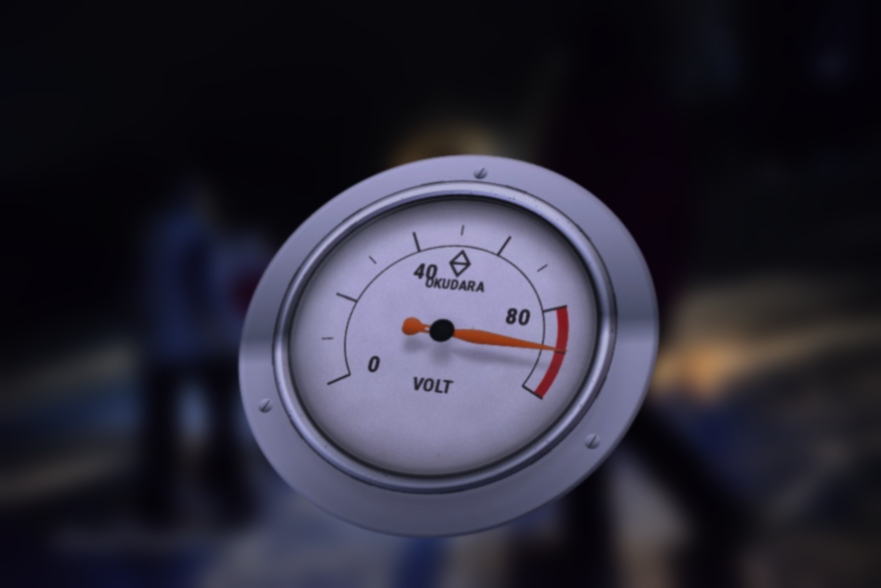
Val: 90 V
